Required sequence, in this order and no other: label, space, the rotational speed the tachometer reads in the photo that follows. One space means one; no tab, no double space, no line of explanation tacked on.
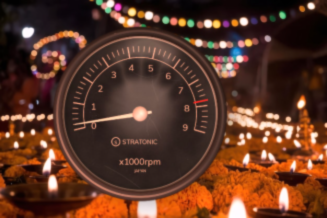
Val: 200 rpm
